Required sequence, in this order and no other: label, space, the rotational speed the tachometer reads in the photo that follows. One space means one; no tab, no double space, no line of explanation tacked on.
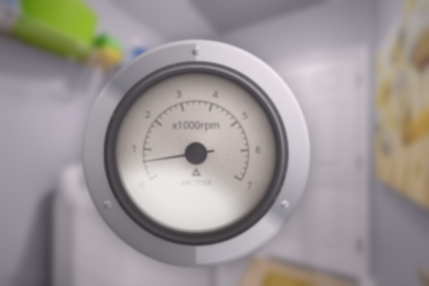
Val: 600 rpm
